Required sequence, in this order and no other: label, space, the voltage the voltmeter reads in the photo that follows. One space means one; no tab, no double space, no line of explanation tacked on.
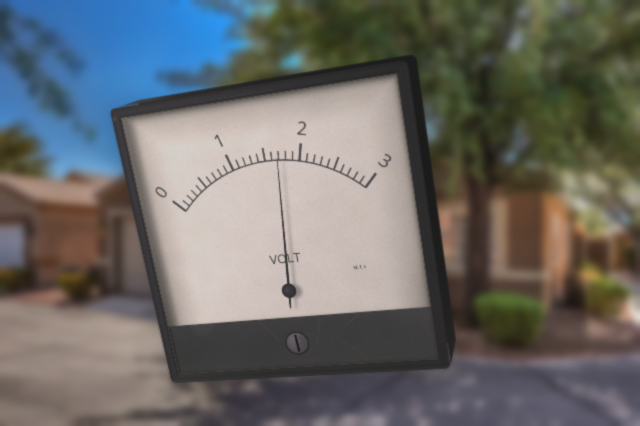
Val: 1.7 V
